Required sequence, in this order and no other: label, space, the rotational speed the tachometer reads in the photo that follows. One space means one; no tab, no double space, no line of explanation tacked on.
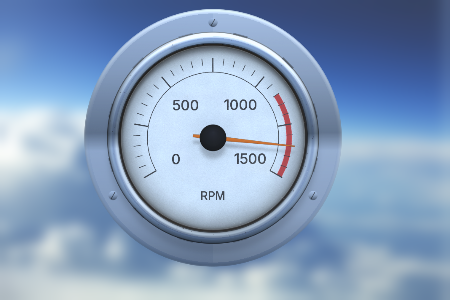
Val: 1350 rpm
